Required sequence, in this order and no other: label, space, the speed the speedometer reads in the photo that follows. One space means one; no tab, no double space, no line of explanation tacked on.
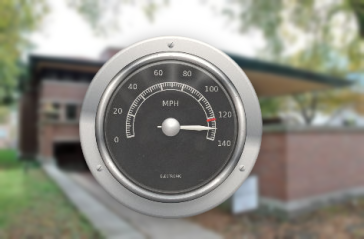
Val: 130 mph
